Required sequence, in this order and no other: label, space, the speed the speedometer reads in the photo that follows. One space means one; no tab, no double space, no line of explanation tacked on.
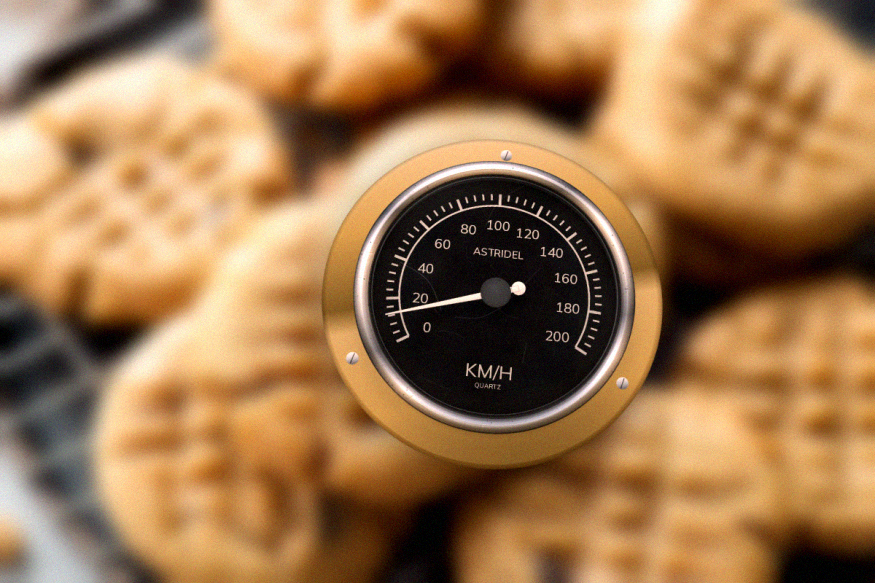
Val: 12 km/h
